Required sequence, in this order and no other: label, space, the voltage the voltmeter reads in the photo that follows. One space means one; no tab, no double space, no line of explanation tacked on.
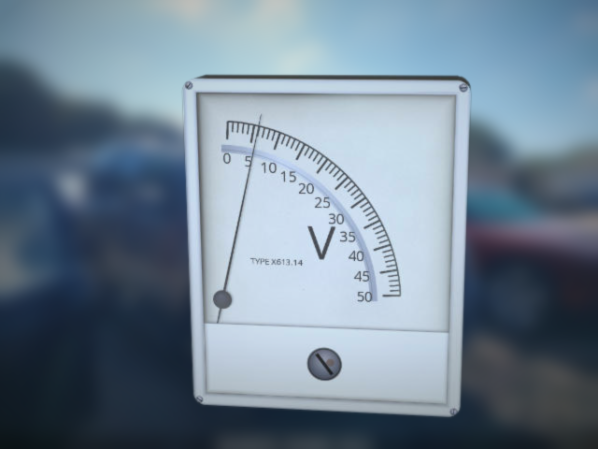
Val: 6 V
